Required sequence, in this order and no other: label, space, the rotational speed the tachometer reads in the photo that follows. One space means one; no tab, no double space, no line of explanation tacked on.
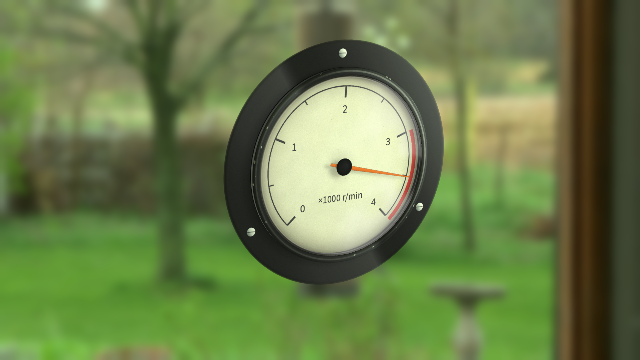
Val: 3500 rpm
